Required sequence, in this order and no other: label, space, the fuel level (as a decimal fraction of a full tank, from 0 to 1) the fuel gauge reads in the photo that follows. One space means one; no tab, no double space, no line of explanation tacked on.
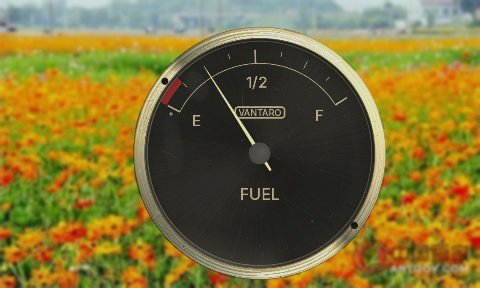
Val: 0.25
